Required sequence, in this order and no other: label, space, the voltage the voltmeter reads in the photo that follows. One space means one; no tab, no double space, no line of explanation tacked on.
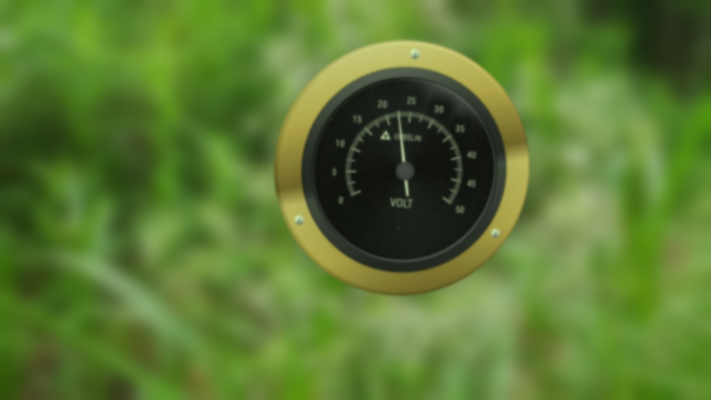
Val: 22.5 V
